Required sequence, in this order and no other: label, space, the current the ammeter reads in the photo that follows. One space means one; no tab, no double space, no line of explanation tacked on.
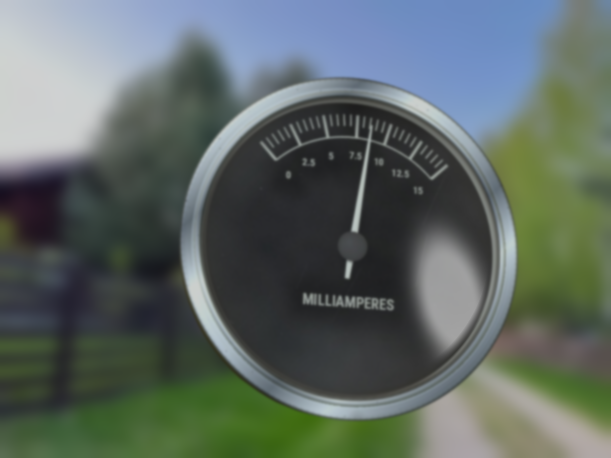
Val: 8.5 mA
